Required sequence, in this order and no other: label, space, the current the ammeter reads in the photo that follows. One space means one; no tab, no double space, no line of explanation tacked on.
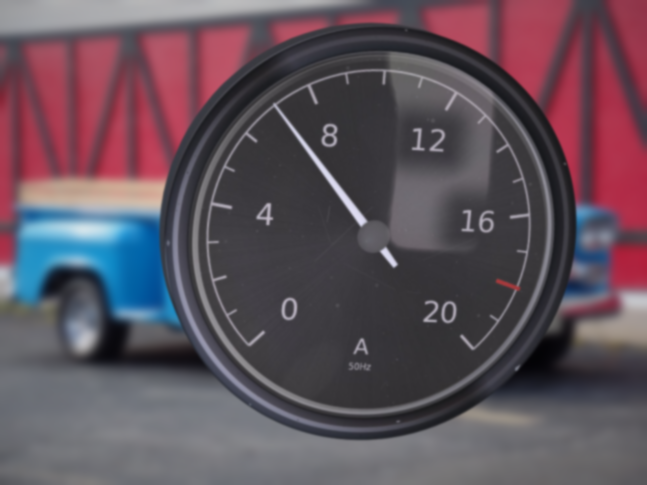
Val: 7 A
